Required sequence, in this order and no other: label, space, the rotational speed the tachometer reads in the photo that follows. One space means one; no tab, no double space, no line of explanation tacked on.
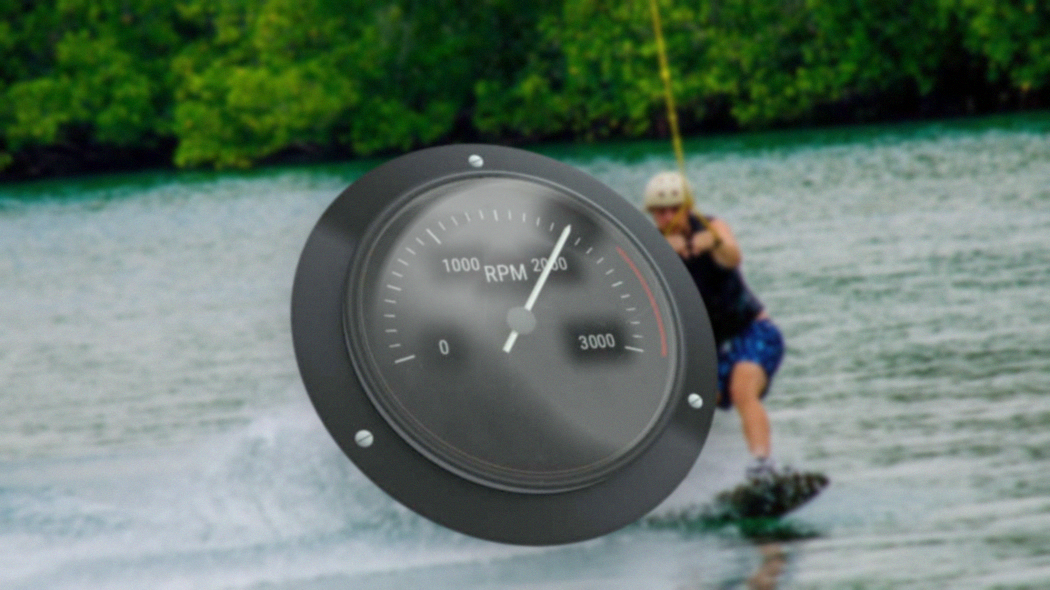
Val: 2000 rpm
